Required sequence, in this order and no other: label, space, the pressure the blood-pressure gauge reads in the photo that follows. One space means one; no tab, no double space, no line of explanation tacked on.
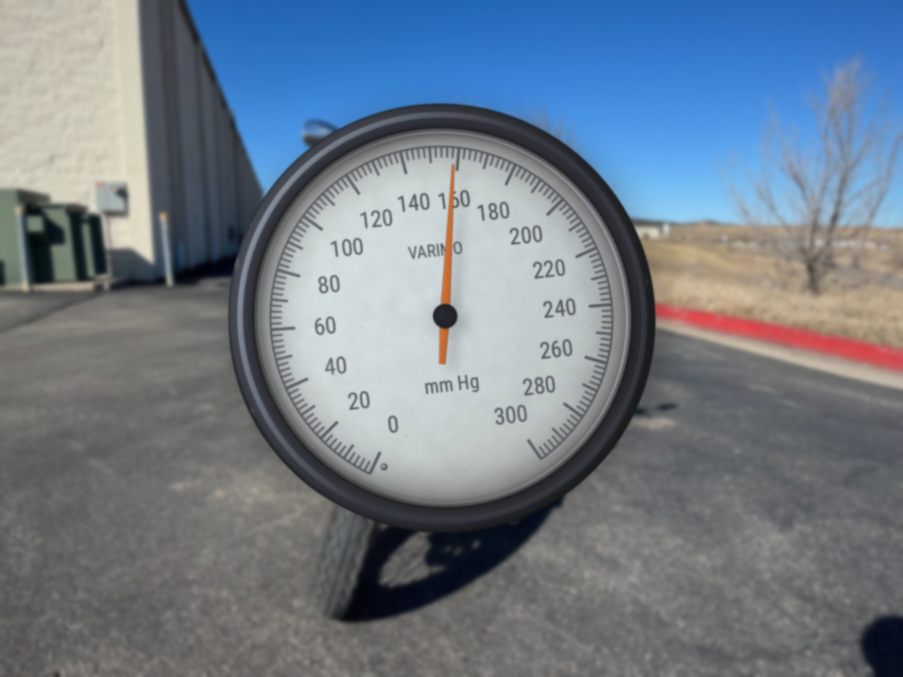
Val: 158 mmHg
